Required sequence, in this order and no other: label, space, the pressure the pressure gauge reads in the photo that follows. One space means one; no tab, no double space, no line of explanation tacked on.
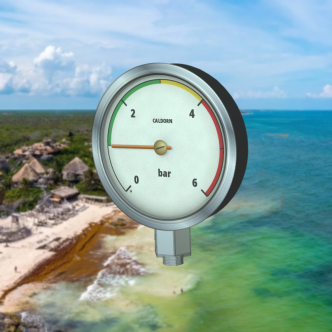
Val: 1 bar
